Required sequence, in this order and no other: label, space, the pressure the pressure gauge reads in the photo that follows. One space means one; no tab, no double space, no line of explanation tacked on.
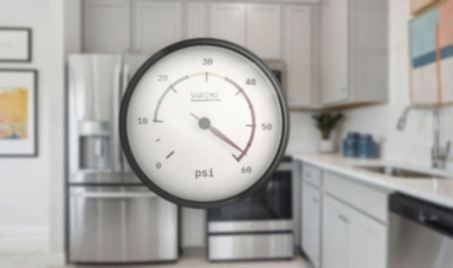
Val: 57.5 psi
